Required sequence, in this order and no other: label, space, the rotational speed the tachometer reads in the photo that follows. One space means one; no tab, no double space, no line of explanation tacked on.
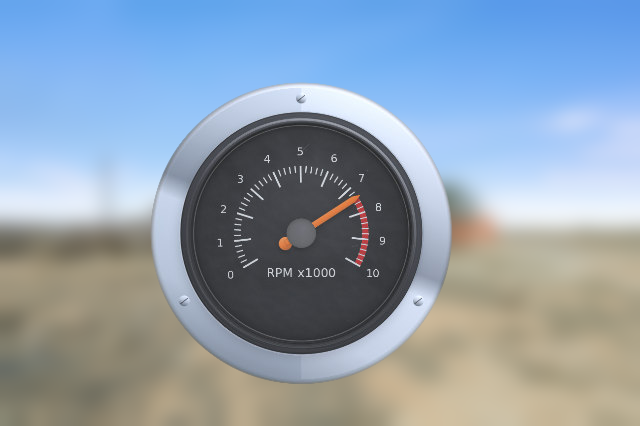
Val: 7400 rpm
